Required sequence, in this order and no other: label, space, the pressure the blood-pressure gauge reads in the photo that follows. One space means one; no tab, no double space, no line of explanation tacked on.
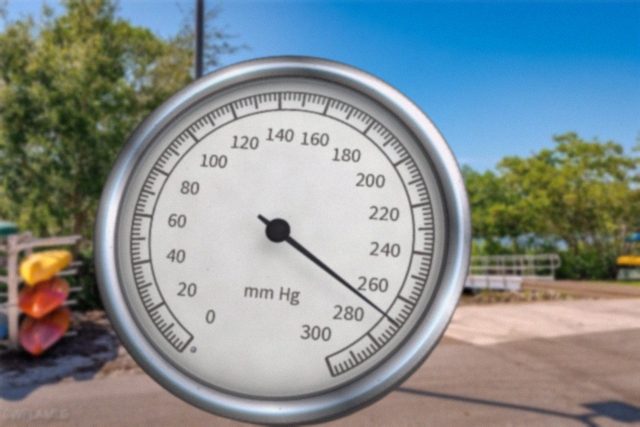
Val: 270 mmHg
